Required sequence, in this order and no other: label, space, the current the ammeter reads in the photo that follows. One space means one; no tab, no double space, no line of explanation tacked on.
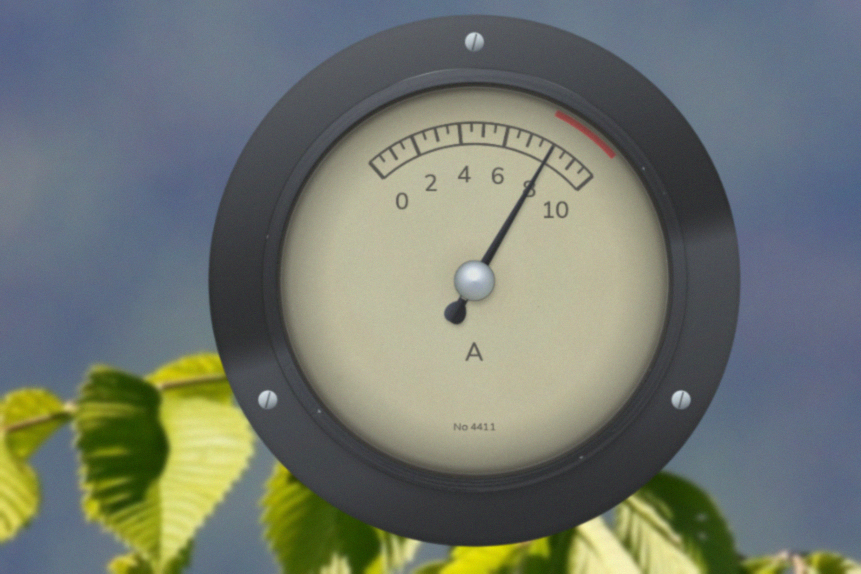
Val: 8 A
